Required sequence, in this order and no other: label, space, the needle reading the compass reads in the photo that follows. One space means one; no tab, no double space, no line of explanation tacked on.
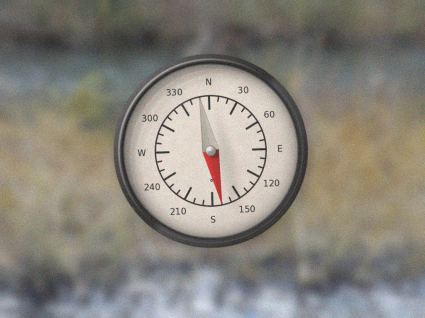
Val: 170 °
